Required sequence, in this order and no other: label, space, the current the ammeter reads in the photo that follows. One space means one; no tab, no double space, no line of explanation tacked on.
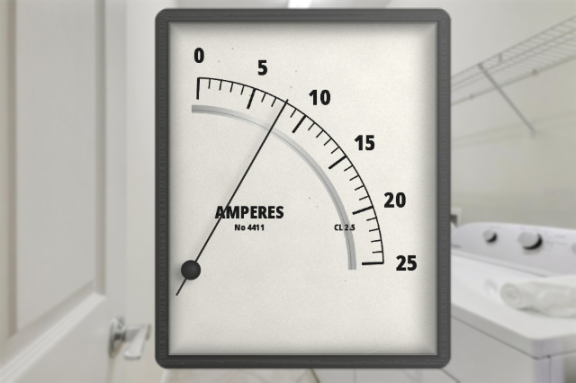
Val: 8 A
